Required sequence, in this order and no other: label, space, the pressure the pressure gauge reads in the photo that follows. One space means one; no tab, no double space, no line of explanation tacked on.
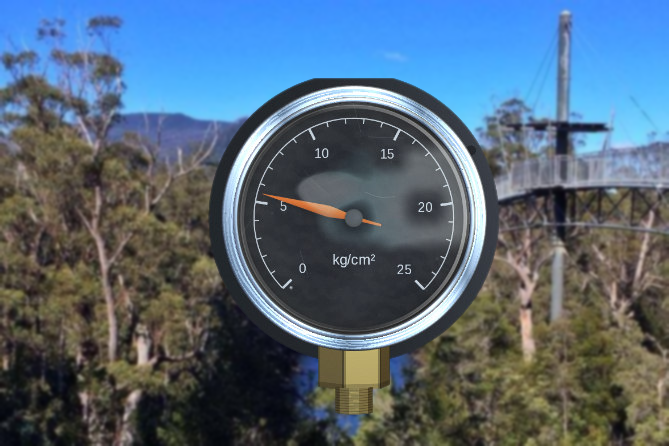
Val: 5.5 kg/cm²
